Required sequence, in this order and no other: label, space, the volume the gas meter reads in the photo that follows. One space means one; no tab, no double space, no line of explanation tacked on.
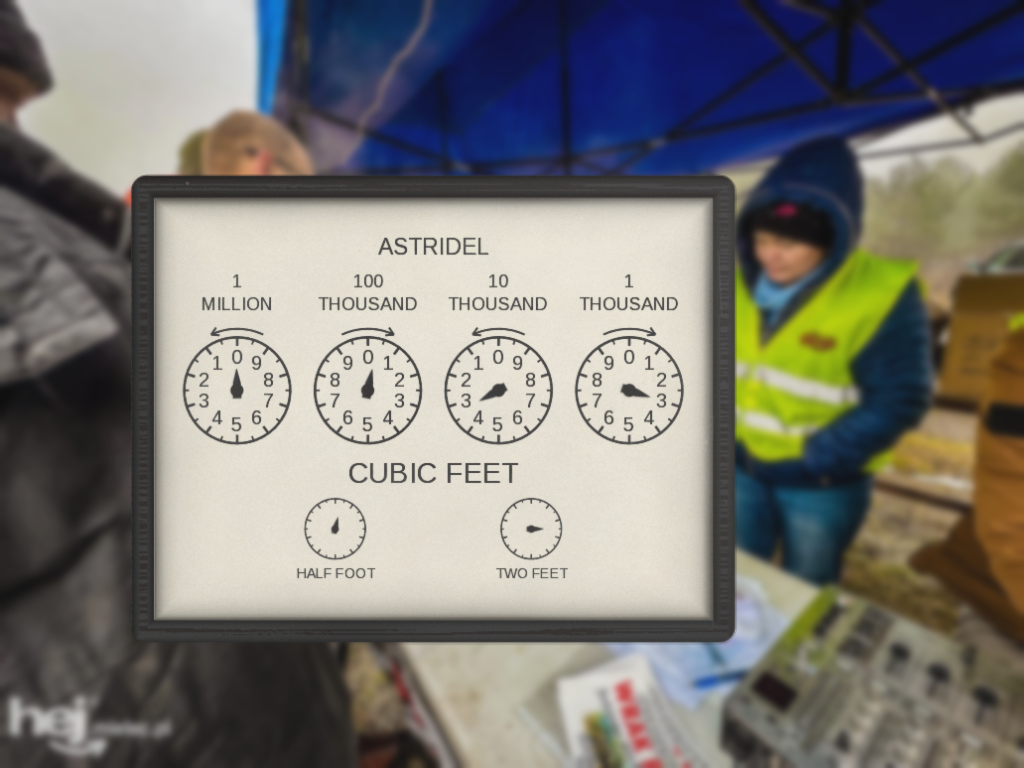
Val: 3300 ft³
